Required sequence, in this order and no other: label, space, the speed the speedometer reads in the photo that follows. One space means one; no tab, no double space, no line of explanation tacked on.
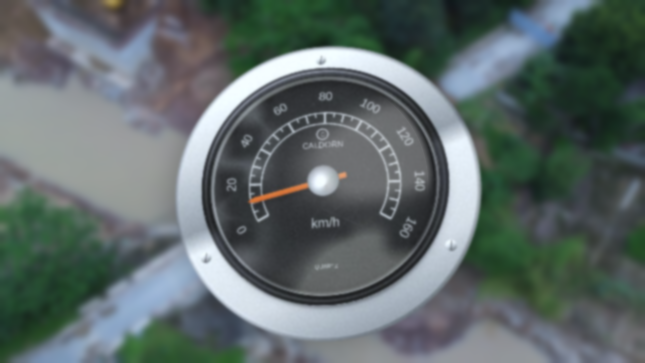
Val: 10 km/h
